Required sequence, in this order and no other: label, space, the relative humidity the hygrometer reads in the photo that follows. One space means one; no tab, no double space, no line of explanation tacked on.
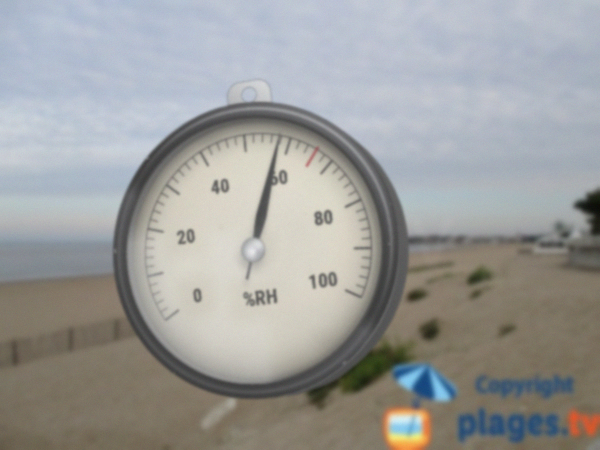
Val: 58 %
